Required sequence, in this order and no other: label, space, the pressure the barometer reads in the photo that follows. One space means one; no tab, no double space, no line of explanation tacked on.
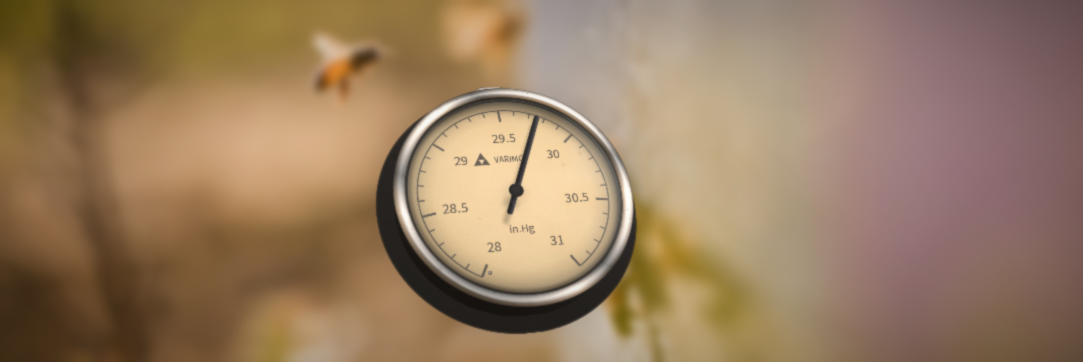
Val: 29.75 inHg
